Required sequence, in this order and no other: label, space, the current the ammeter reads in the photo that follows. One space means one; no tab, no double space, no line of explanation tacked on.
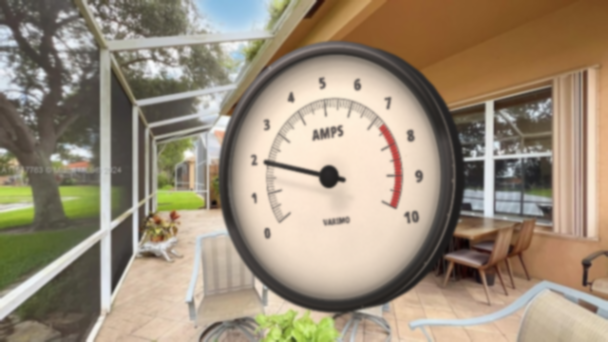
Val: 2 A
